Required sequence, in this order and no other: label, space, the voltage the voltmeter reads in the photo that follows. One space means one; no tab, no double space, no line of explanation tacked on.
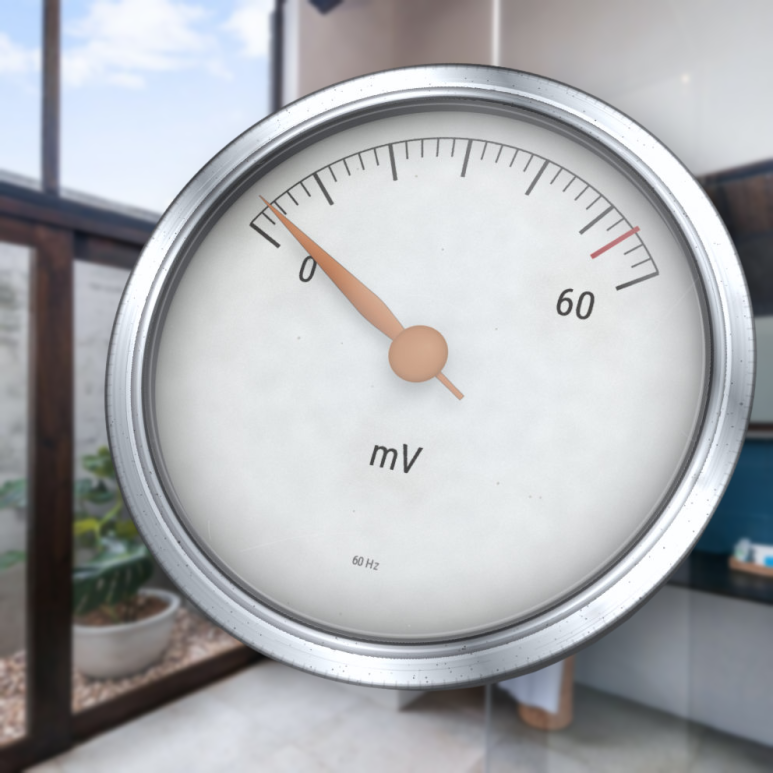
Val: 3 mV
